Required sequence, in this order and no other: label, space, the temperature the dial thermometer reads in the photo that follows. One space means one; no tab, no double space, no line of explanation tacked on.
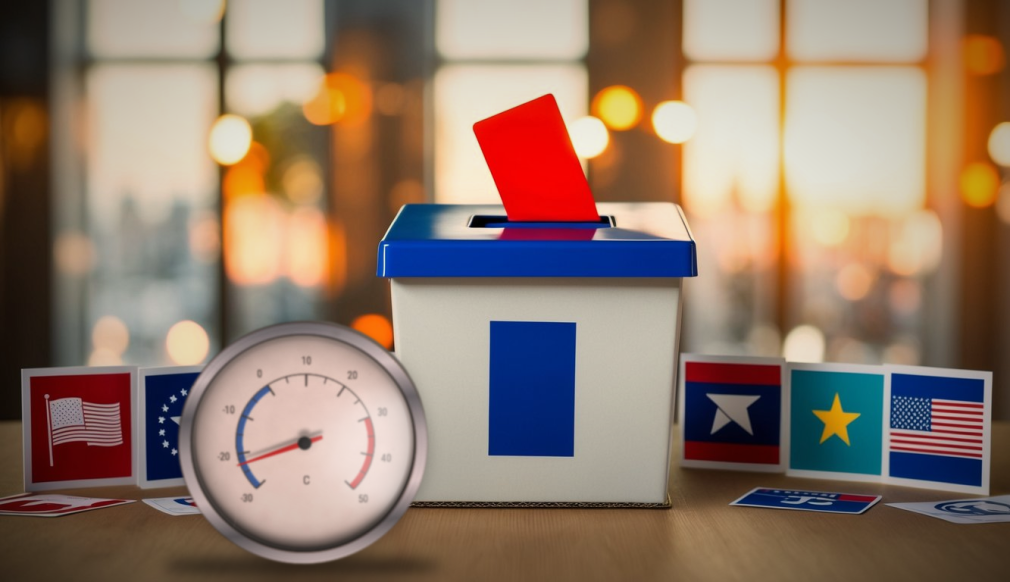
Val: -22.5 °C
